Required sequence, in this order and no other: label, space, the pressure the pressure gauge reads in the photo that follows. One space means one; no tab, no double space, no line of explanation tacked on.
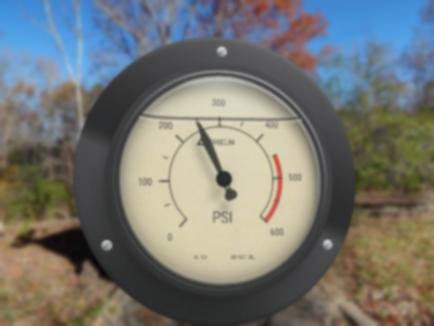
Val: 250 psi
